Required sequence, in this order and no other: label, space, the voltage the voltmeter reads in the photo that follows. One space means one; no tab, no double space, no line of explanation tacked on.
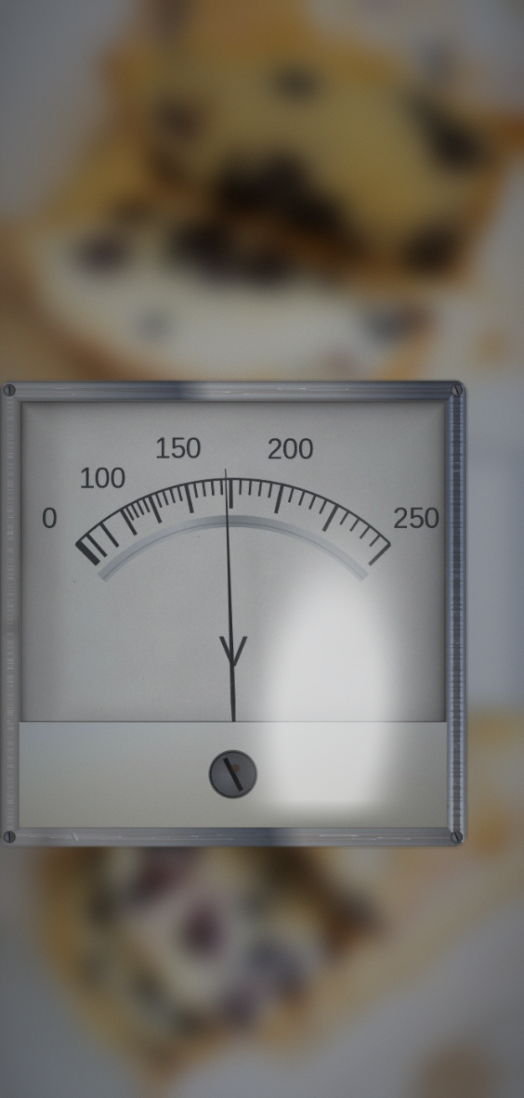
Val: 172.5 V
